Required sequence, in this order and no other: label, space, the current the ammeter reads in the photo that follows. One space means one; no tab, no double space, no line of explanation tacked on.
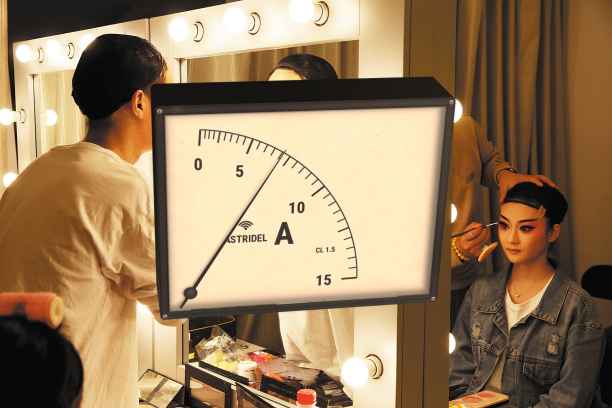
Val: 7 A
